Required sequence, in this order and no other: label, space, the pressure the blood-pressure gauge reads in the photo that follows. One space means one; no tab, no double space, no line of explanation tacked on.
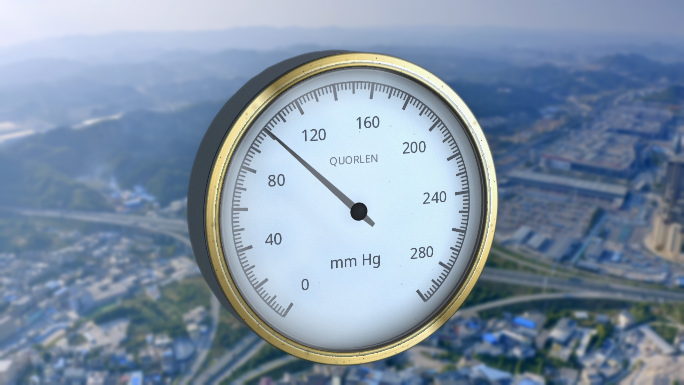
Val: 100 mmHg
